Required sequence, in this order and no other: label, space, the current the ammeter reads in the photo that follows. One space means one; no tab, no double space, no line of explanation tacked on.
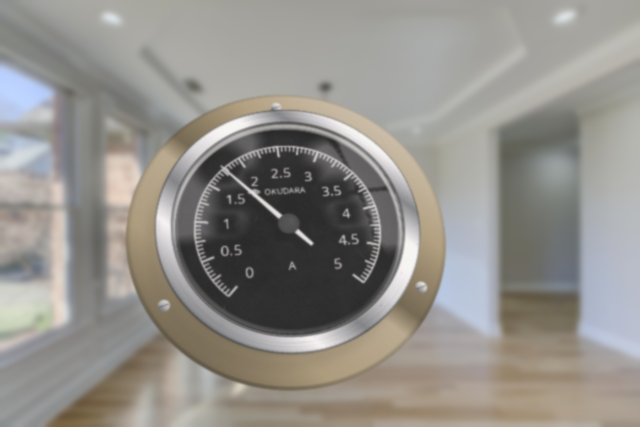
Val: 1.75 A
